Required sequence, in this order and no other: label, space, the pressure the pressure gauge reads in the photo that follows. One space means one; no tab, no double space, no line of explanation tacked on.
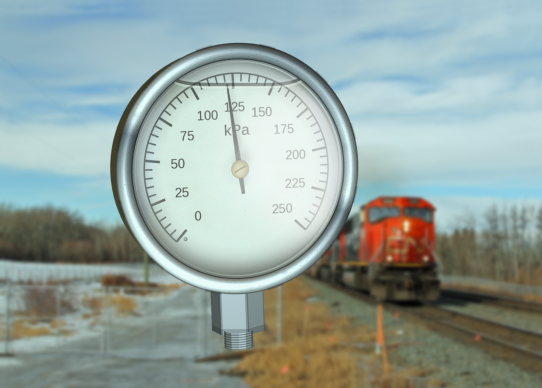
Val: 120 kPa
